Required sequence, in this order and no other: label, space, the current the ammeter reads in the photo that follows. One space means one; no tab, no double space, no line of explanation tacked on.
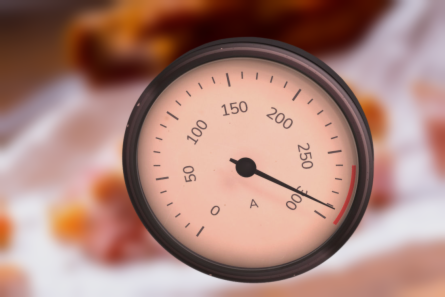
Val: 290 A
